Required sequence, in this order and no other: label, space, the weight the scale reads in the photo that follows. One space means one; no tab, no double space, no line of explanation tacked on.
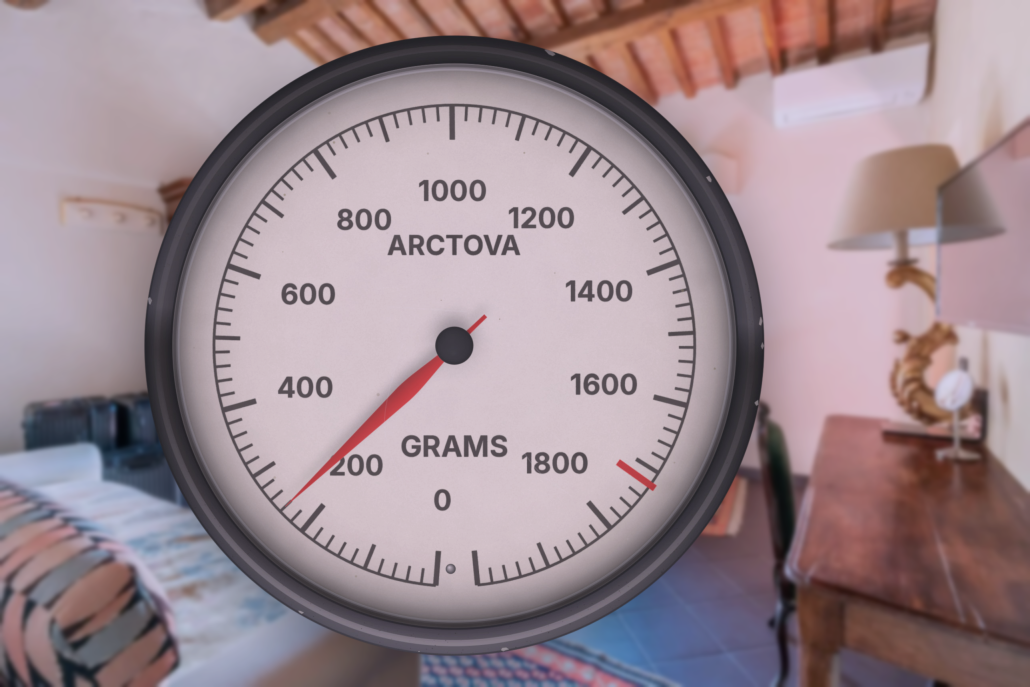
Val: 240 g
